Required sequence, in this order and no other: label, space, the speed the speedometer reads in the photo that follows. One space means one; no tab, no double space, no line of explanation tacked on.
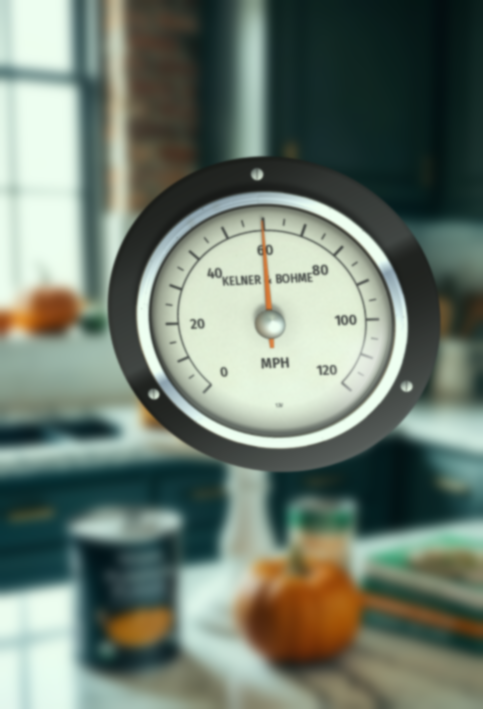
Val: 60 mph
